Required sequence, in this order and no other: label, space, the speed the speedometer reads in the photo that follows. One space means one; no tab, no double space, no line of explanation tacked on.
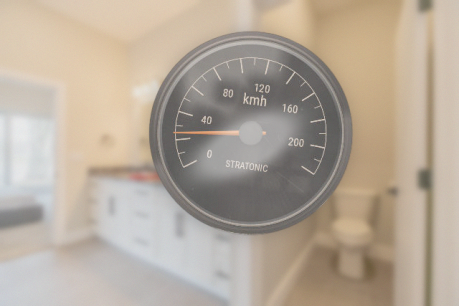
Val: 25 km/h
